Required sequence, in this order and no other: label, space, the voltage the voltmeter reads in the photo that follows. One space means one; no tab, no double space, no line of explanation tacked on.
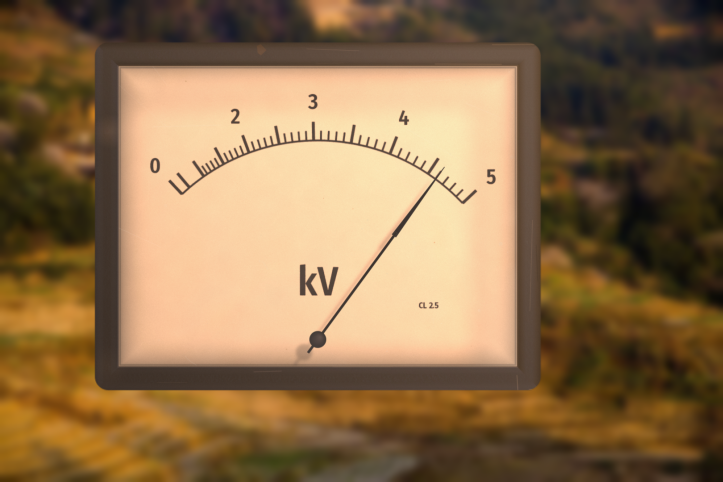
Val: 4.6 kV
